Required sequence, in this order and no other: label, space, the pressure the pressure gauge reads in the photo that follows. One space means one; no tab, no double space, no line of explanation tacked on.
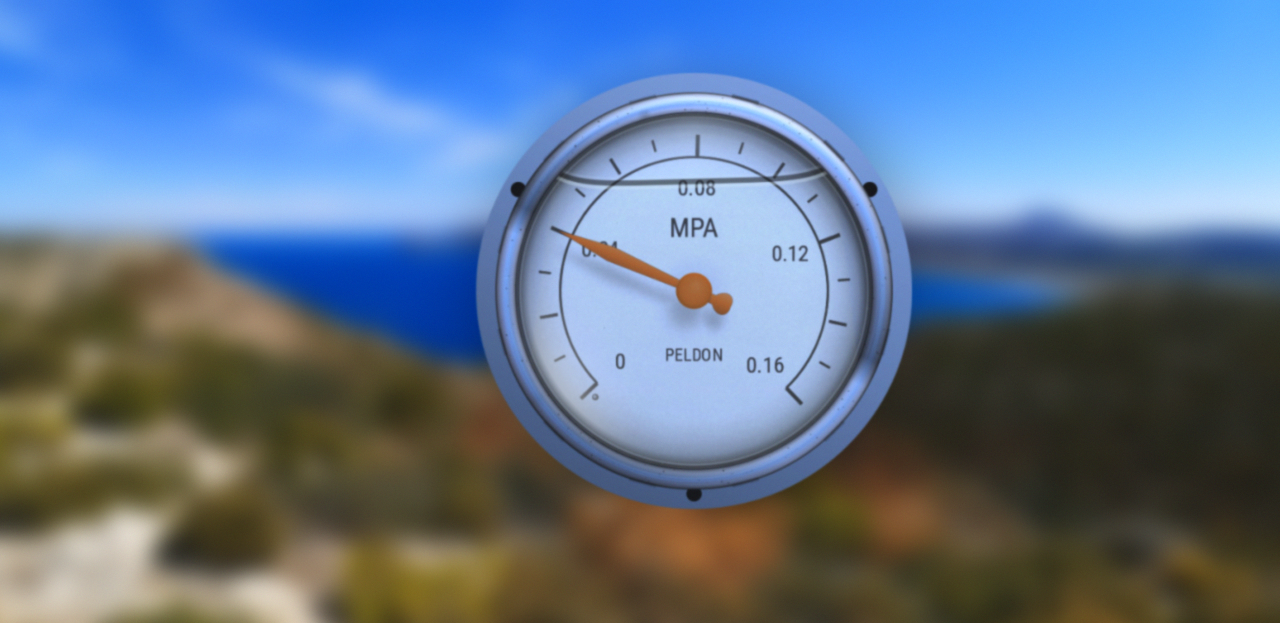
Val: 0.04 MPa
